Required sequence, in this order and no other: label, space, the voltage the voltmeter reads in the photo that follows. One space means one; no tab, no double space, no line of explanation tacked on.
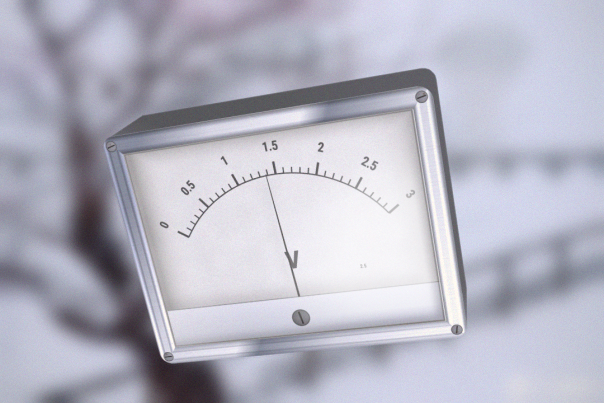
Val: 1.4 V
